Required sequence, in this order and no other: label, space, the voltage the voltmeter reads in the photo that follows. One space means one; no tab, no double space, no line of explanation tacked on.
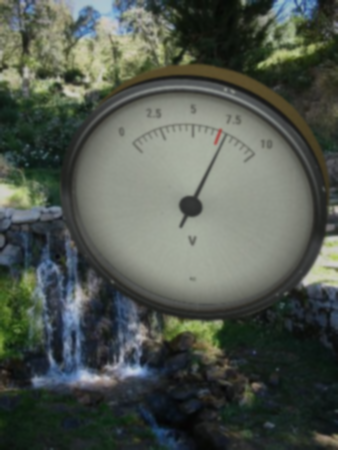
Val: 7.5 V
